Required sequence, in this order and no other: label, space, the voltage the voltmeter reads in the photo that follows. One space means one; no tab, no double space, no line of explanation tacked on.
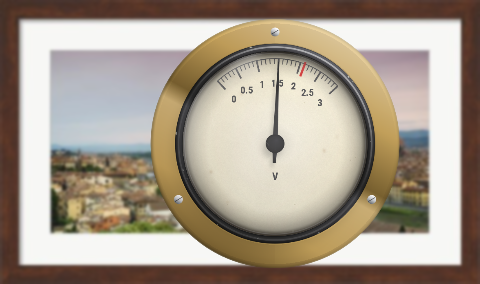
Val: 1.5 V
